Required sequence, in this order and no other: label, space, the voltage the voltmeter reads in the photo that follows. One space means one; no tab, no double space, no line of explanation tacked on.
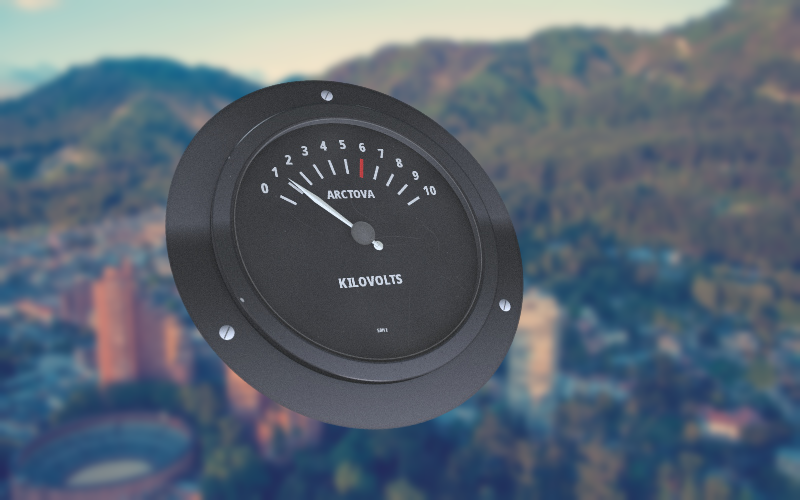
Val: 1 kV
